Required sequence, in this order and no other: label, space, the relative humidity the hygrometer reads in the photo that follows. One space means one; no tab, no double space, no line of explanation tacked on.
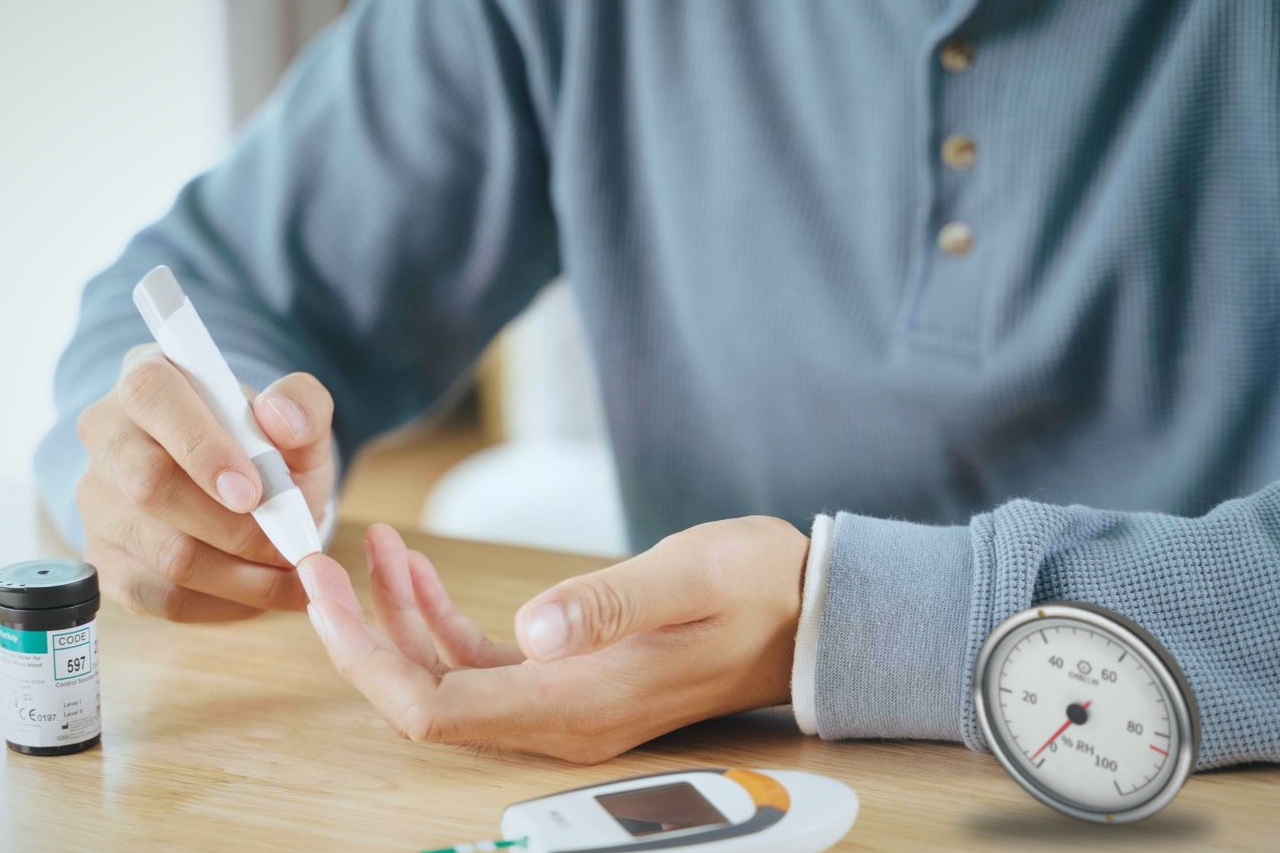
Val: 2 %
